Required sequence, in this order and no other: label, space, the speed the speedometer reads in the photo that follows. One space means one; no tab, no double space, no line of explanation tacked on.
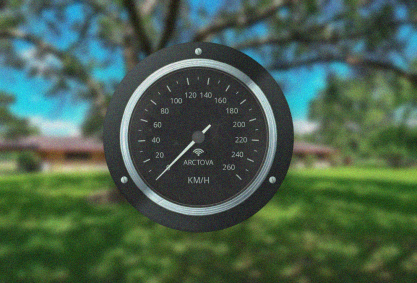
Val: 0 km/h
